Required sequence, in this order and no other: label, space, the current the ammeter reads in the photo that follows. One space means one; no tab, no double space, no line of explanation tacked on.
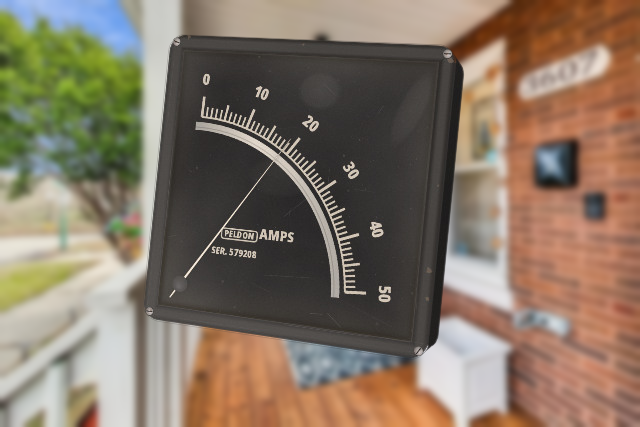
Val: 19 A
